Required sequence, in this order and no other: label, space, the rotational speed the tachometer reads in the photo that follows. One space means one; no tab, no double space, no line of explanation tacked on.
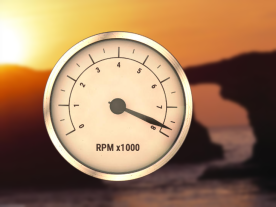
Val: 7750 rpm
